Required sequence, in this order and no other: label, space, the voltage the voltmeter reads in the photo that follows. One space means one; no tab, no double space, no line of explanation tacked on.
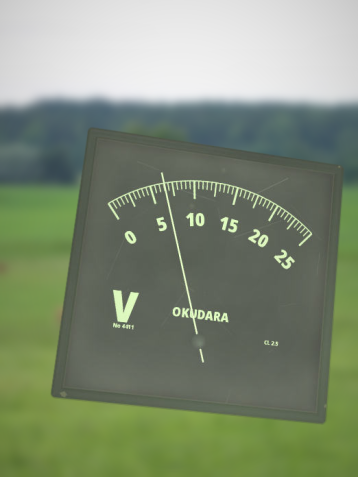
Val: 6.5 V
